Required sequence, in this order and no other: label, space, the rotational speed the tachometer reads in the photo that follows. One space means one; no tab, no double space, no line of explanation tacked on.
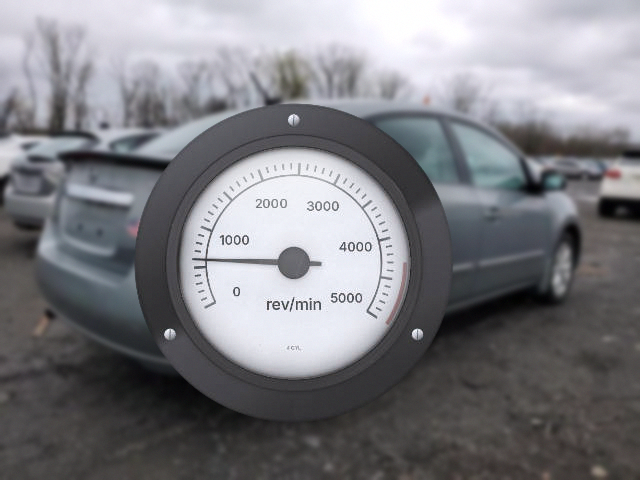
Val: 600 rpm
